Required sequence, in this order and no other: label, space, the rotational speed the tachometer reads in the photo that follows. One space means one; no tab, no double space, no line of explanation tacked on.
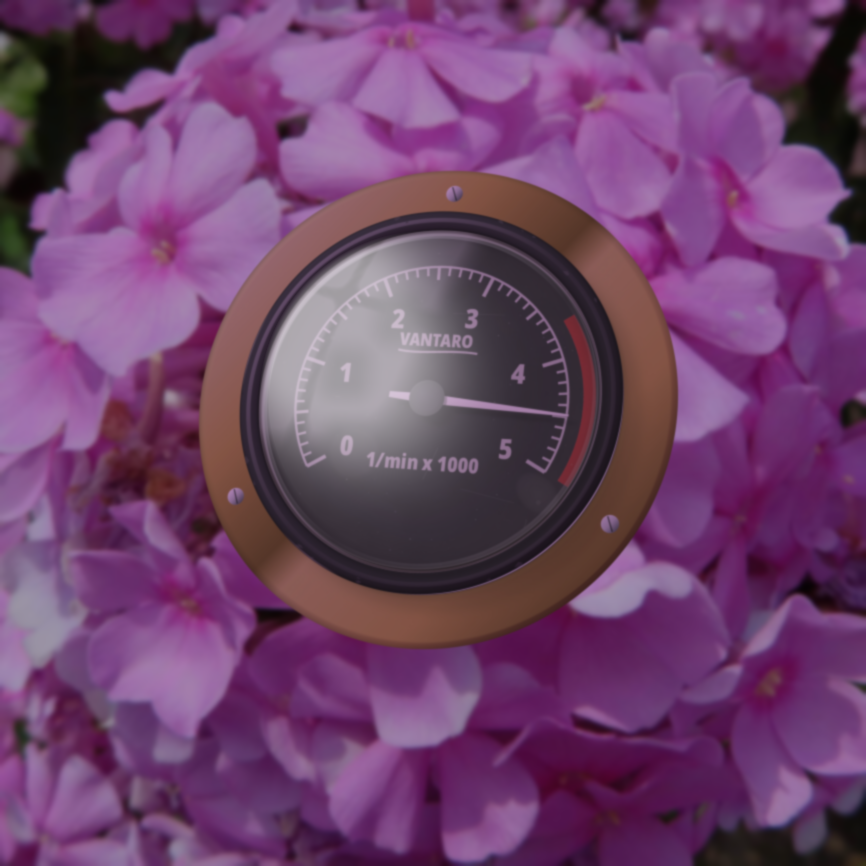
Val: 4500 rpm
